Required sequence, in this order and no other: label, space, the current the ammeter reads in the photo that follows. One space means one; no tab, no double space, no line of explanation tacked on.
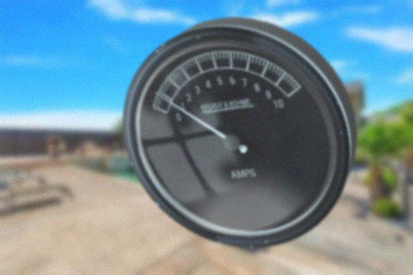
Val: 1 A
